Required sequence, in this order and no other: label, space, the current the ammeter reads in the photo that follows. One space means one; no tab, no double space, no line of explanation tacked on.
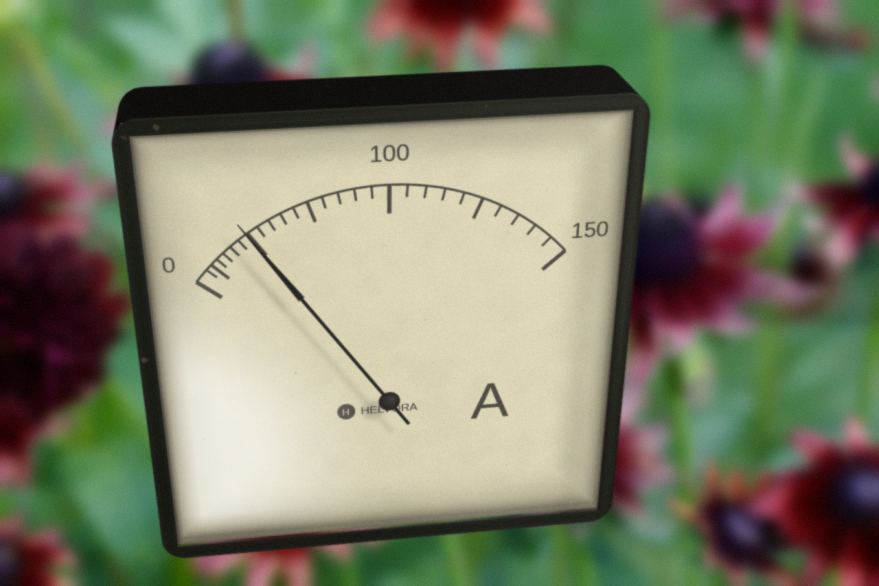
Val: 50 A
